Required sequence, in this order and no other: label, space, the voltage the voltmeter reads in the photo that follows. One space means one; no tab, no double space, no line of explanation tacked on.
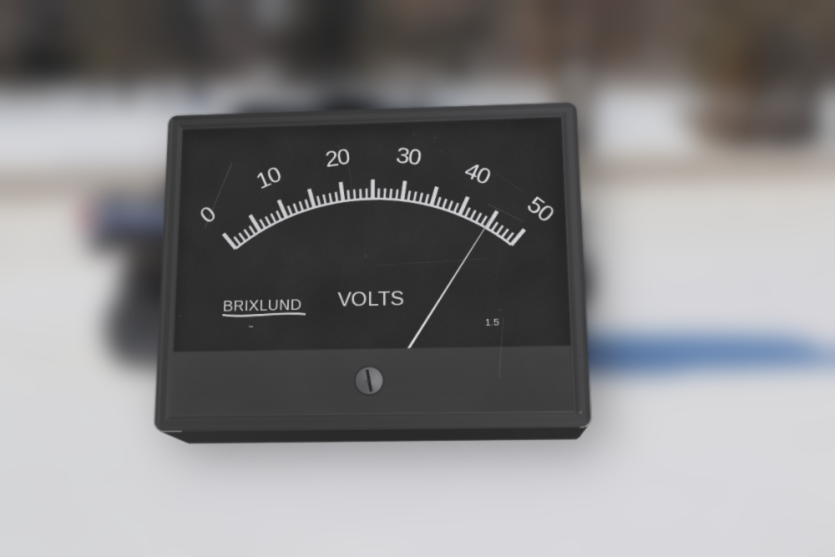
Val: 45 V
